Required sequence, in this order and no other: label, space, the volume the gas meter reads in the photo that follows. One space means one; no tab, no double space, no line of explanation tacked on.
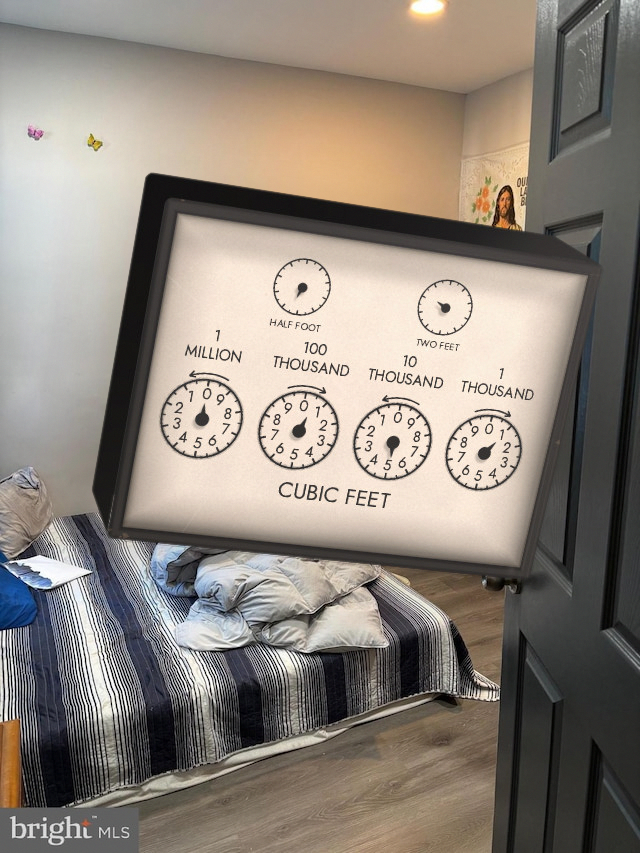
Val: 5100 ft³
